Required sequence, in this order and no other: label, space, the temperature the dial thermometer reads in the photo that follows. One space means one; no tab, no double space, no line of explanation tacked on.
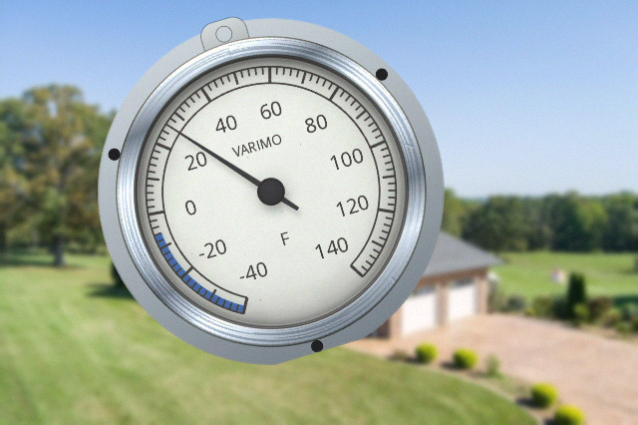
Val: 26 °F
